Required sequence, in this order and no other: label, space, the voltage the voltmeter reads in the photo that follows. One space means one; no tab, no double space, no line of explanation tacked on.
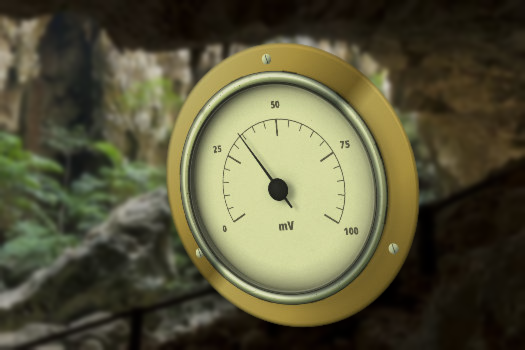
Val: 35 mV
